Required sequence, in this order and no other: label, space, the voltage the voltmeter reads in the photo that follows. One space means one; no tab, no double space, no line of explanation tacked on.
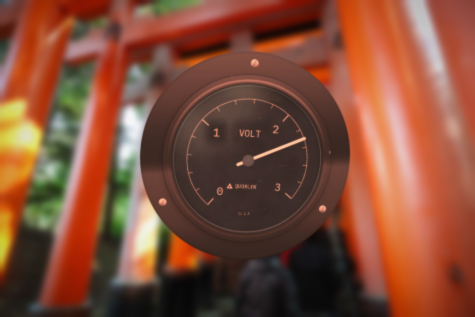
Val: 2.3 V
